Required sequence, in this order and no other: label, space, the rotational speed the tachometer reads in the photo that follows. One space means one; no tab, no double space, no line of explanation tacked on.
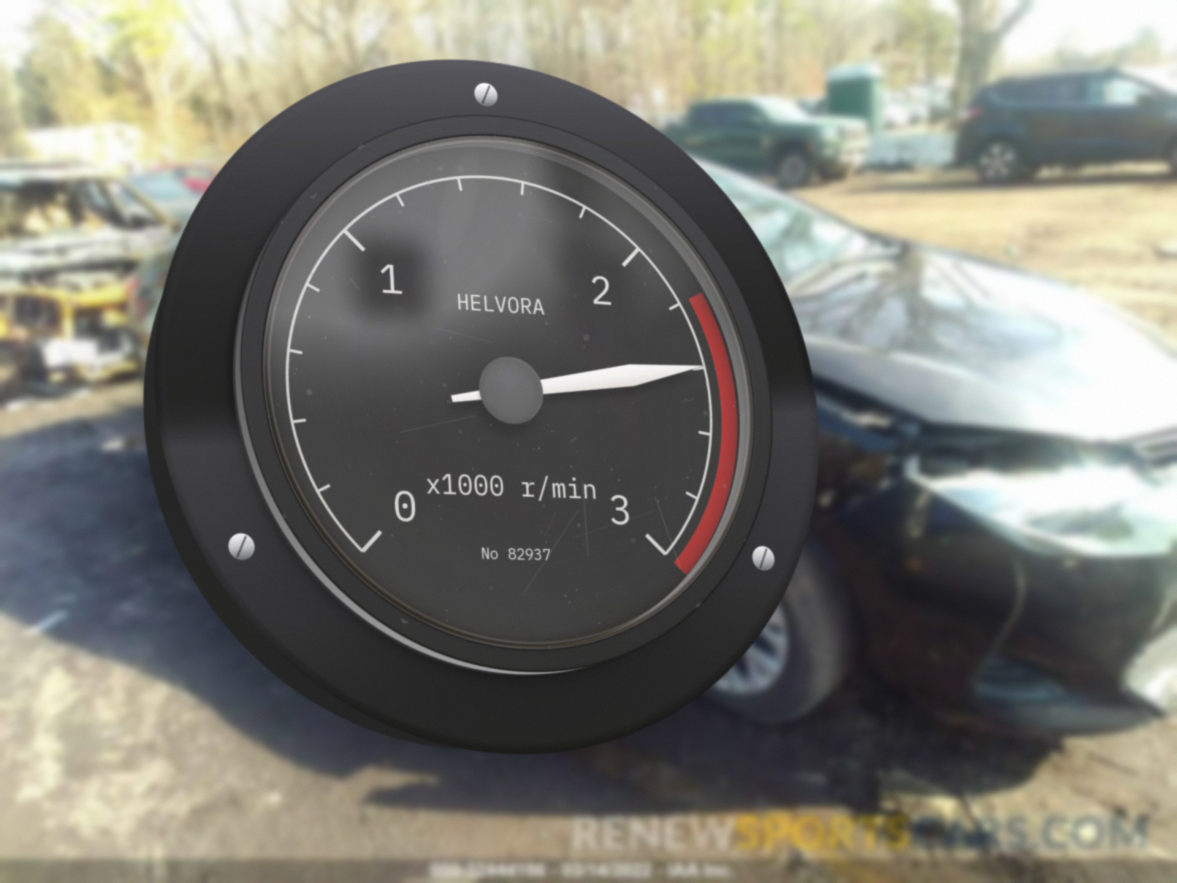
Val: 2400 rpm
